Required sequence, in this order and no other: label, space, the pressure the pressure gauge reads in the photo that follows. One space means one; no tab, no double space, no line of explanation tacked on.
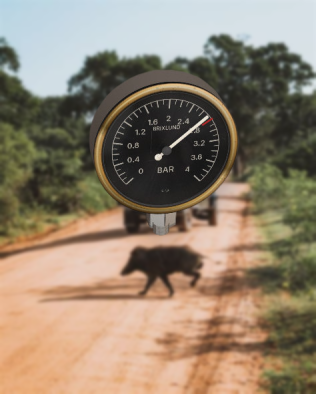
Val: 2.7 bar
